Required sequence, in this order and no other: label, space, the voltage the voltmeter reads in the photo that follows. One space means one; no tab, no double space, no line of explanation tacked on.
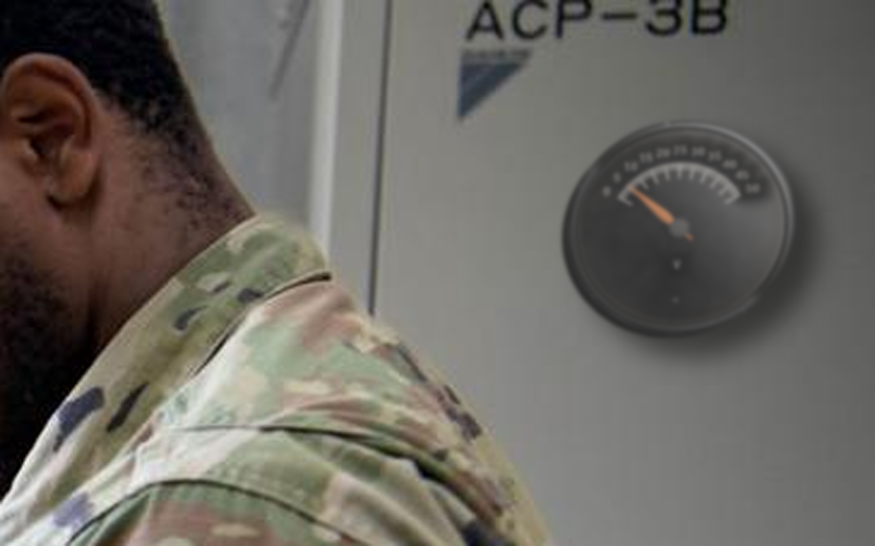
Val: 5 V
